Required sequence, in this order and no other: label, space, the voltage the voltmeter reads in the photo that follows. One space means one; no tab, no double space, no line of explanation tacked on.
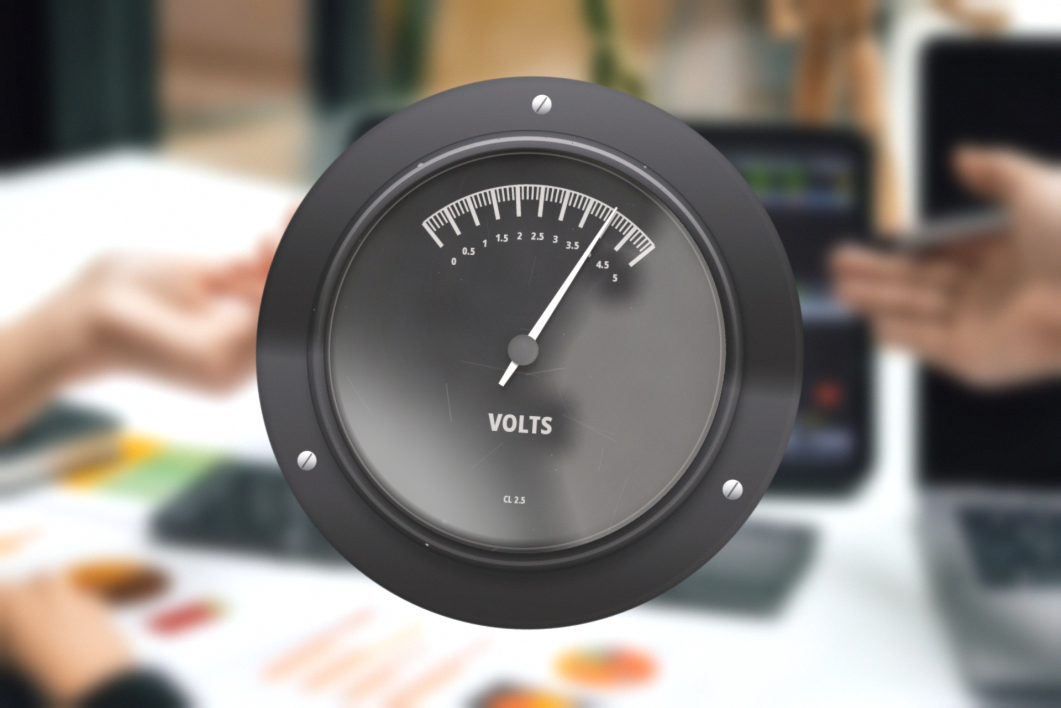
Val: 4 V
